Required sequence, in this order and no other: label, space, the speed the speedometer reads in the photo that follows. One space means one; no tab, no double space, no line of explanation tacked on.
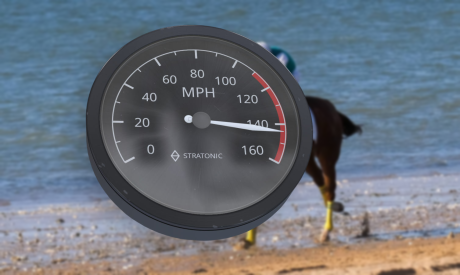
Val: 145 mph
